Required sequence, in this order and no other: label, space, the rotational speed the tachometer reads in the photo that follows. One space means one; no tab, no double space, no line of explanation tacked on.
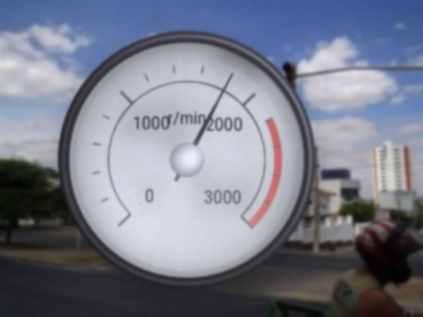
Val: 1800 rpm
